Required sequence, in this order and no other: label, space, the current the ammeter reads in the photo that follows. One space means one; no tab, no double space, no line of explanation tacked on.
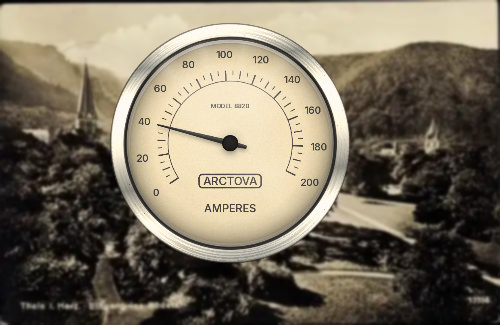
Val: 40 A
